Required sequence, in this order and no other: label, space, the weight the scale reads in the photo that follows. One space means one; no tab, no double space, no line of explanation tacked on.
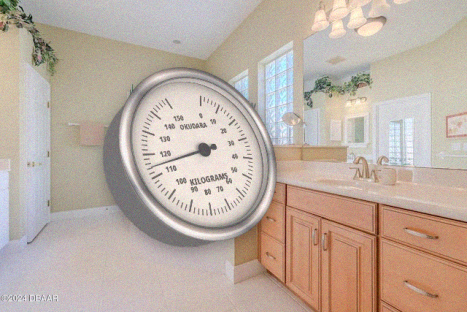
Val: 114 kg
